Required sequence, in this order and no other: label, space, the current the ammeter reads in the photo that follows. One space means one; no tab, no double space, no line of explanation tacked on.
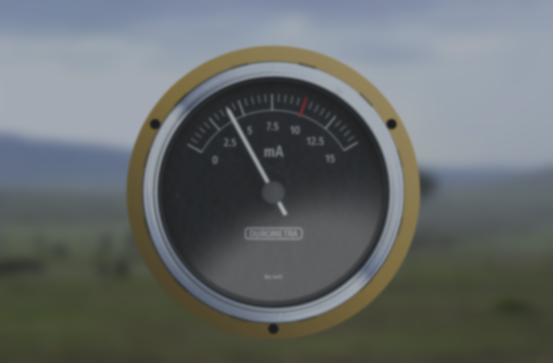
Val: 4 mA
